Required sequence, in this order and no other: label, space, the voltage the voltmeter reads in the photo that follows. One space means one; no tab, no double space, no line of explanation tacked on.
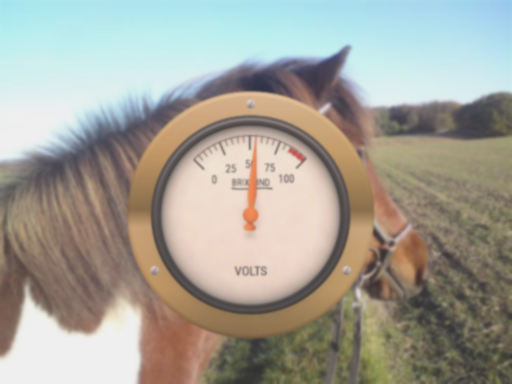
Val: 55 V
